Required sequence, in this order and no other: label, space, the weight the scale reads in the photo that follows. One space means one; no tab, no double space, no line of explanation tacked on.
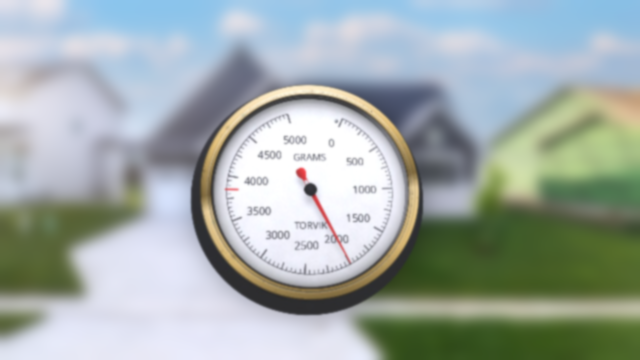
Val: 2000 g
